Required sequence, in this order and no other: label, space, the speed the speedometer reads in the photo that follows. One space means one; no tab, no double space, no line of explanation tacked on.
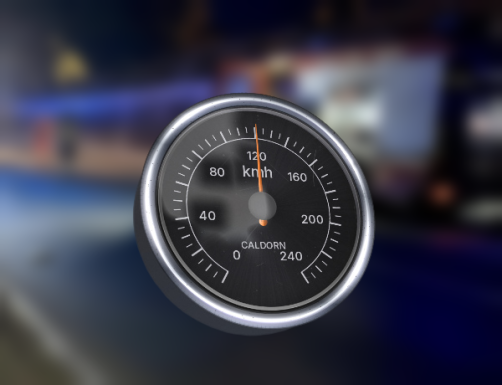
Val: 120 km/h
